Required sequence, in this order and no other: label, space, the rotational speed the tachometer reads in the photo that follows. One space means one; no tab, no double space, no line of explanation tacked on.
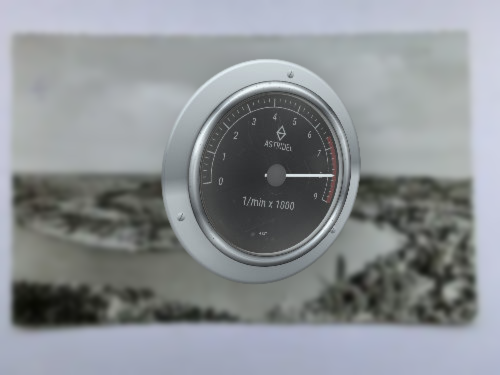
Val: 8000 rpm
